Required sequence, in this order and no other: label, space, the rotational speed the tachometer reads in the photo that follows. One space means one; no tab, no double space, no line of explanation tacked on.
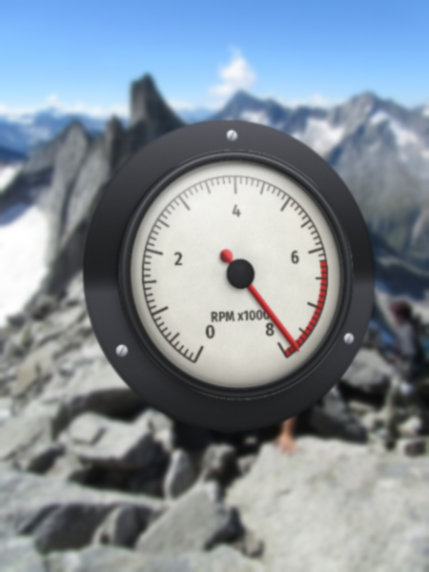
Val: 7800 rpm
